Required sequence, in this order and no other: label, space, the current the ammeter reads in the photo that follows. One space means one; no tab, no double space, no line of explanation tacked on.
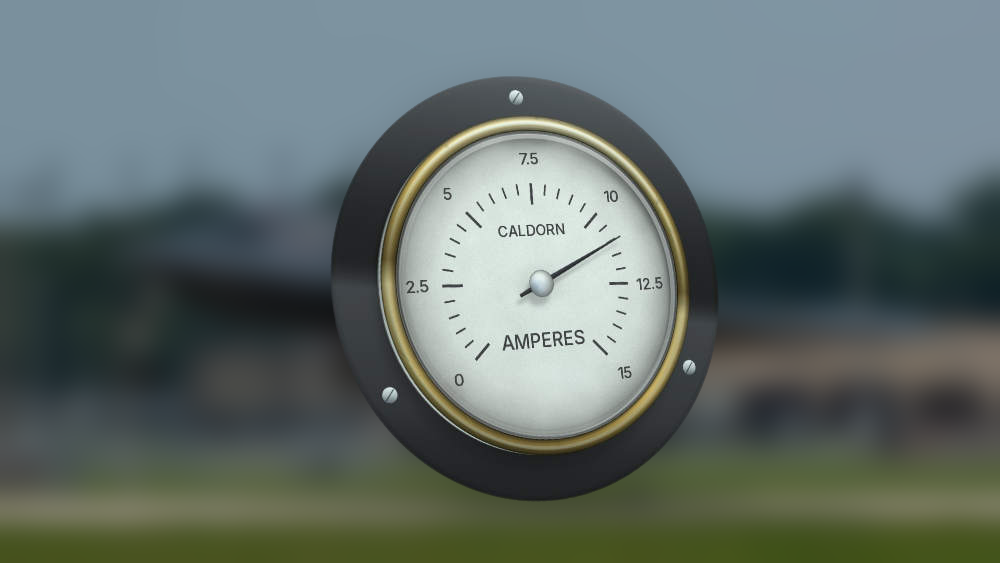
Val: 11 A
